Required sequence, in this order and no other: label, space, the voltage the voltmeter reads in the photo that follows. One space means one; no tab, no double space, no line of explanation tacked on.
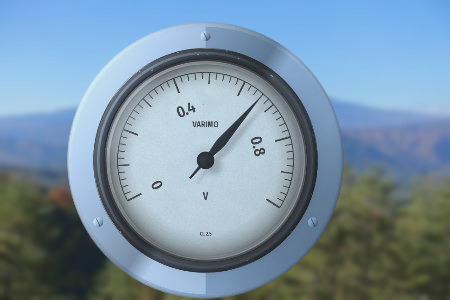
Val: 0.66 V
